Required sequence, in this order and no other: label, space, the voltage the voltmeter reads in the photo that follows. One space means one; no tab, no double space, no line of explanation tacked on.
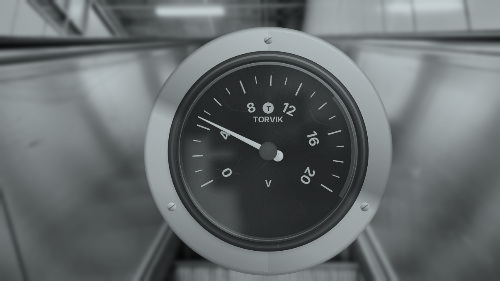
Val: 4.5 V
